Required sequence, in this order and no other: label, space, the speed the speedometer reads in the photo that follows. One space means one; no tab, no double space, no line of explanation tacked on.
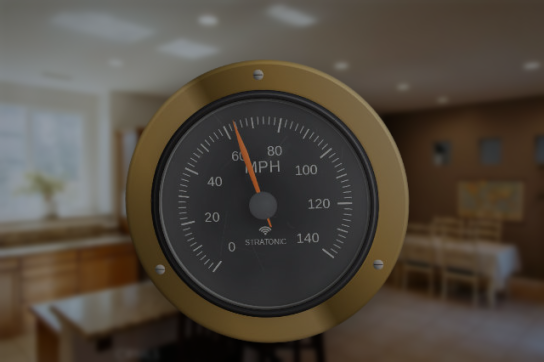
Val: 64 mph
